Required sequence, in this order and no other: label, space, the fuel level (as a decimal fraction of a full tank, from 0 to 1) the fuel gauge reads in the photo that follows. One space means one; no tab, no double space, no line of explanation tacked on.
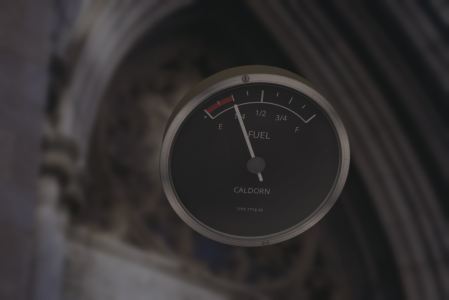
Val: 0.25
